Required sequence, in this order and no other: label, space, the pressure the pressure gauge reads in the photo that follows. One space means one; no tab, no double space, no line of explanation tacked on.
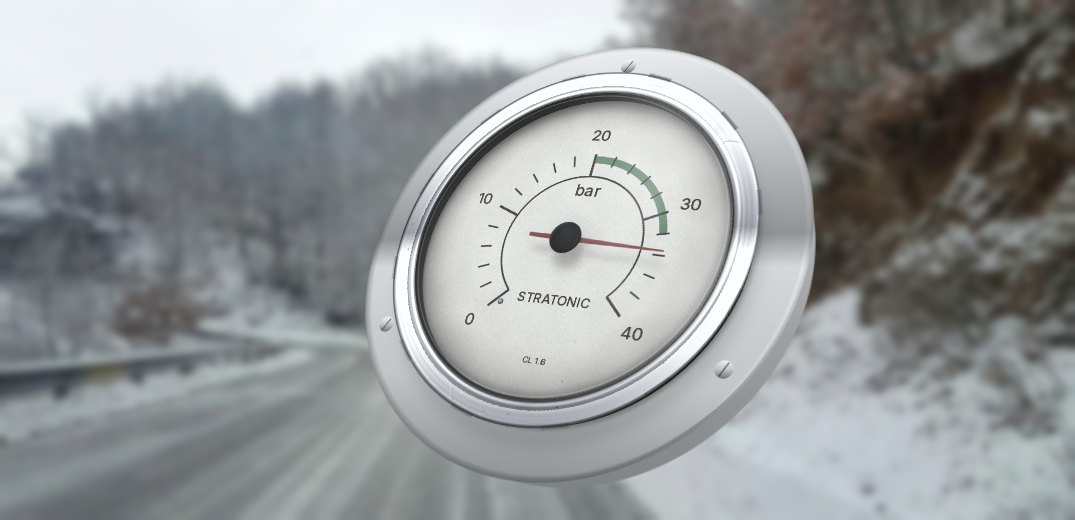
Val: 34 bar
